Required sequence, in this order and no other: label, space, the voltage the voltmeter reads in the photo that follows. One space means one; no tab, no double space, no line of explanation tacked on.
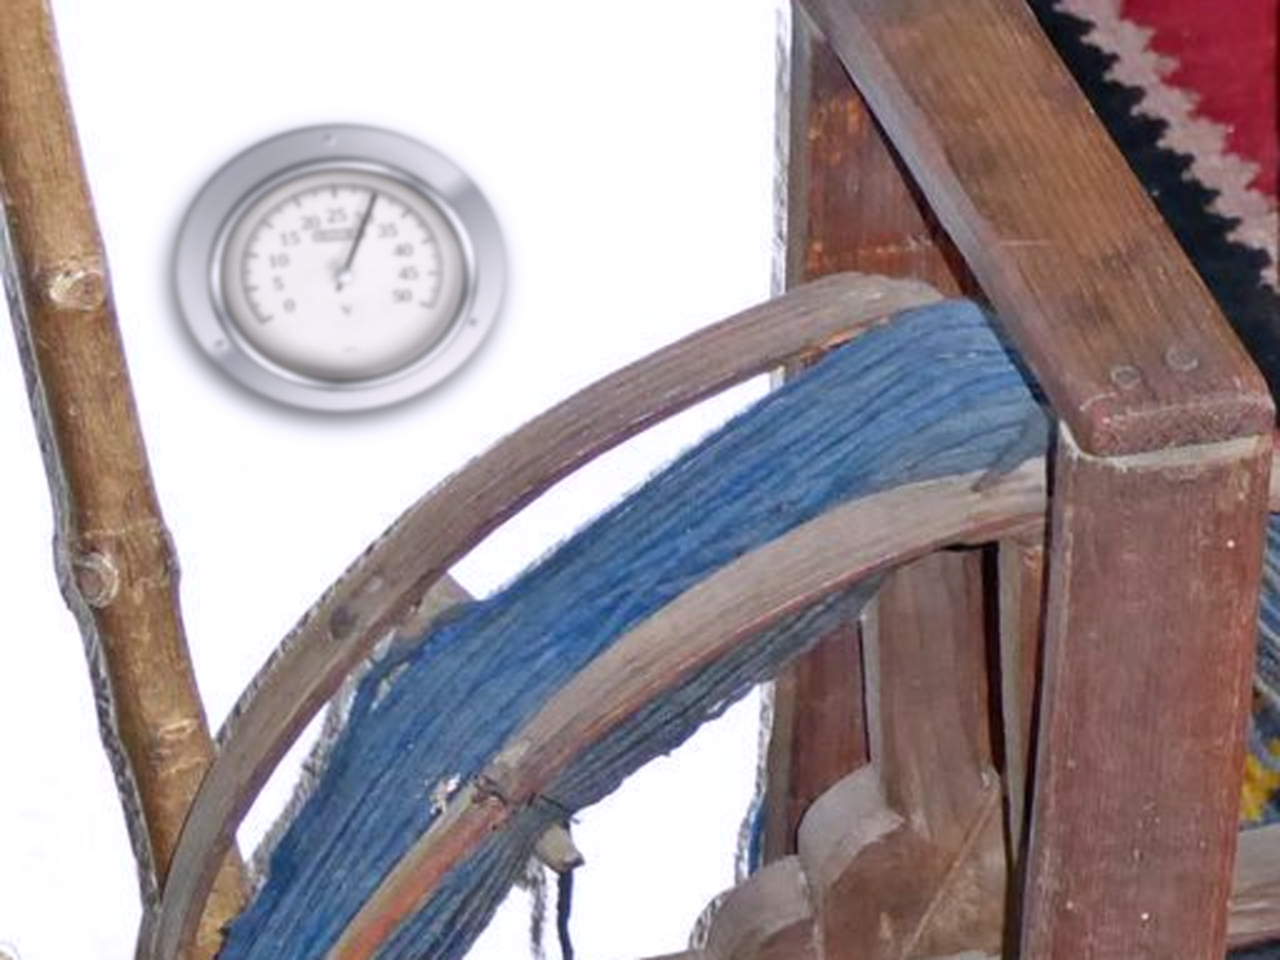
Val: 30 V
